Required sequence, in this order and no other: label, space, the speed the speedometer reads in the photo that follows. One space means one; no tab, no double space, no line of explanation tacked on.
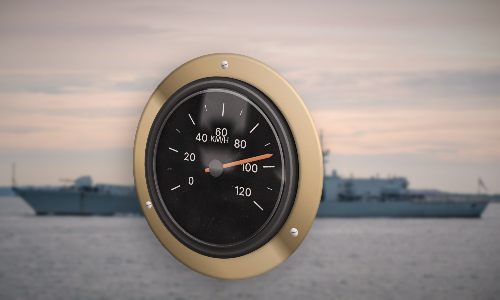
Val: 95 km/h
